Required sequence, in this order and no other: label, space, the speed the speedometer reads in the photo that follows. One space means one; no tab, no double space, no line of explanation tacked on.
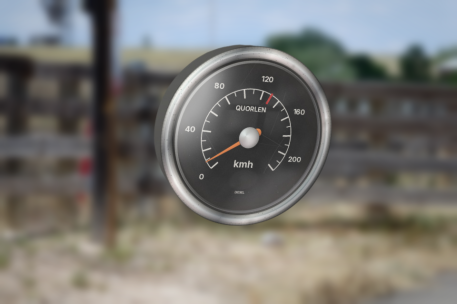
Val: 10 km/h
